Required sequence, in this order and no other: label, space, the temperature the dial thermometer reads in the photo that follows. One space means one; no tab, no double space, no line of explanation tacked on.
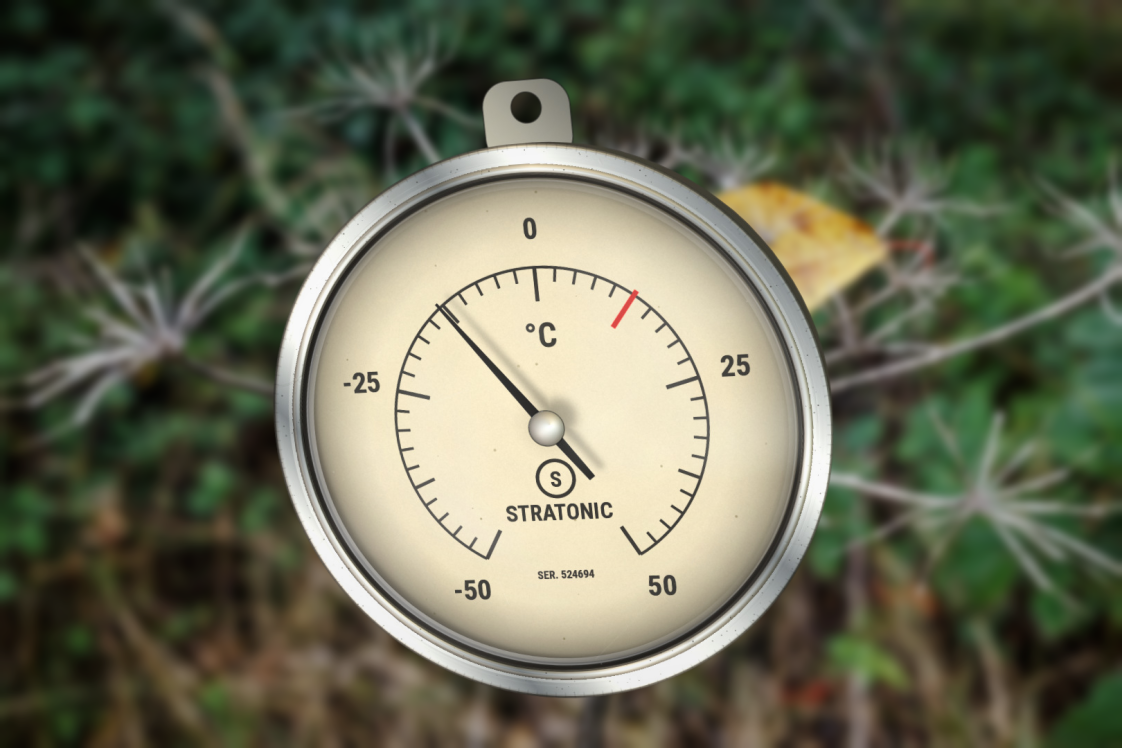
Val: -12.5 °C
